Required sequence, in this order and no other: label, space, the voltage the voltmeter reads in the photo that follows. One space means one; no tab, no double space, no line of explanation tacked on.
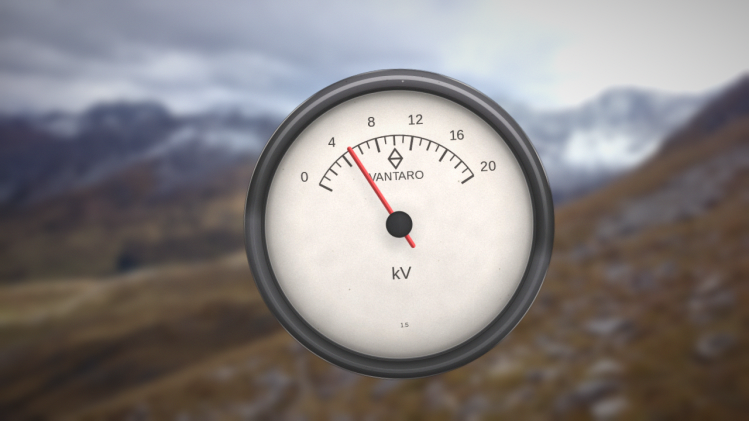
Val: 5 kV
